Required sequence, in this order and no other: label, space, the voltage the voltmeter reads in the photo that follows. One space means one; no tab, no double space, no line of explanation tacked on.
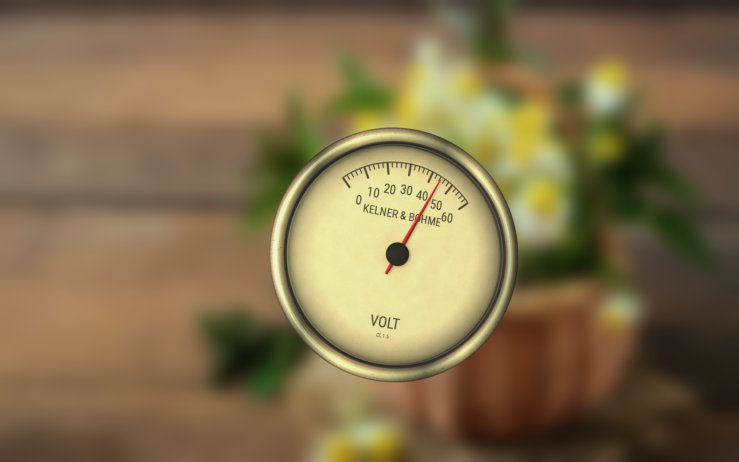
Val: 44 V
